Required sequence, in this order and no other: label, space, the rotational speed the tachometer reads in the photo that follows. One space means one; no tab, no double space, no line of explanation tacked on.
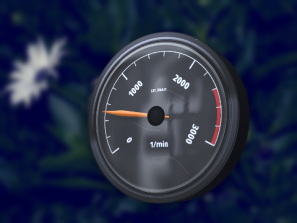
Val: 500 rpm
